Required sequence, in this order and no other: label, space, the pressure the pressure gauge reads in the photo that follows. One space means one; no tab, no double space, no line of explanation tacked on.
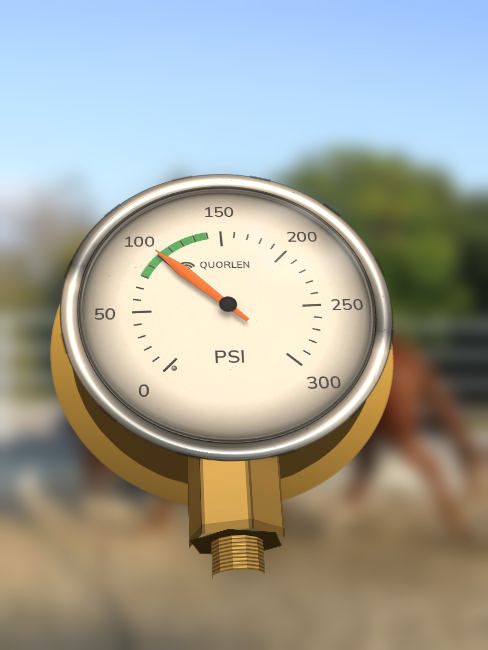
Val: 100 psi
